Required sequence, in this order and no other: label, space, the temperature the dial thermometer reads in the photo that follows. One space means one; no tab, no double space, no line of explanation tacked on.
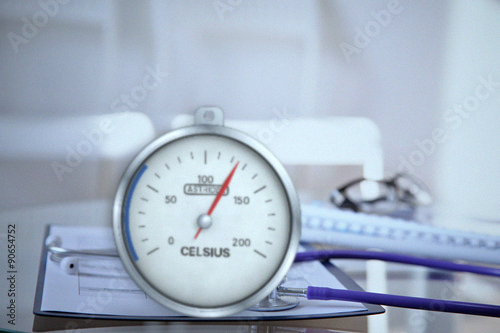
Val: 125 °C
